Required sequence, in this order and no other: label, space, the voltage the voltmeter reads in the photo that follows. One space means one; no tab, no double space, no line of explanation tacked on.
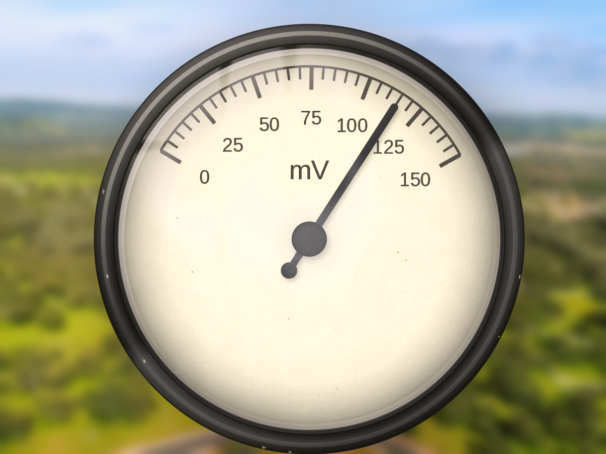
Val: 115 mV
